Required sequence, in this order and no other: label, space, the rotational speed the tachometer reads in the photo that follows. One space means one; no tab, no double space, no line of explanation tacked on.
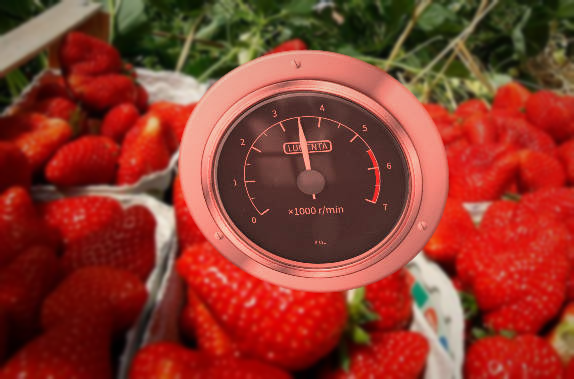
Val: 3500 rpm
